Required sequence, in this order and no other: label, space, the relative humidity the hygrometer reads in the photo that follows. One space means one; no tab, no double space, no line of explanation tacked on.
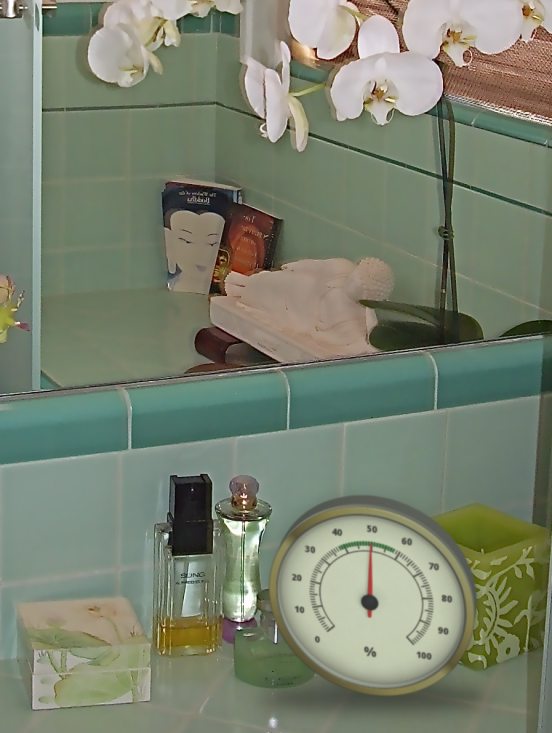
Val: 50 %
